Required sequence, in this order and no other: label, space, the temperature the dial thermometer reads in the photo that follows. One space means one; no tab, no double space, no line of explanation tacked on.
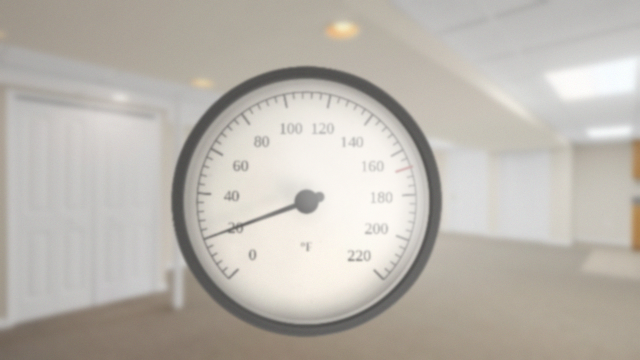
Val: 20 °F
